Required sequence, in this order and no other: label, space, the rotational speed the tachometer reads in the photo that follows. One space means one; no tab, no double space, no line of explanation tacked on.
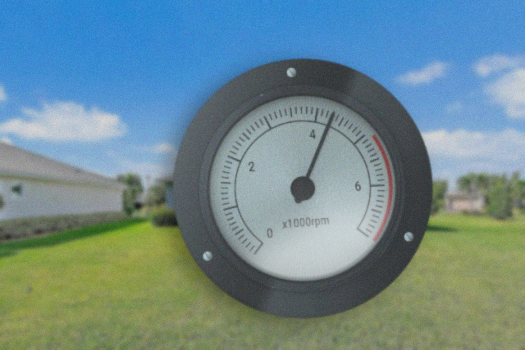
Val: 4300 rpm
